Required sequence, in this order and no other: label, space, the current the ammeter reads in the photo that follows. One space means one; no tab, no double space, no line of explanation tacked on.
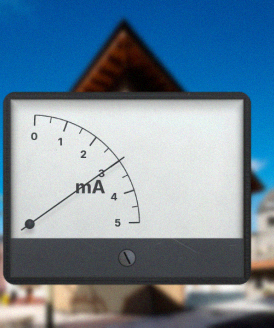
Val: 3 mA
